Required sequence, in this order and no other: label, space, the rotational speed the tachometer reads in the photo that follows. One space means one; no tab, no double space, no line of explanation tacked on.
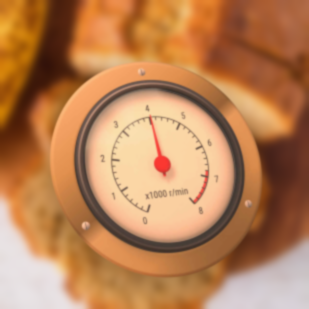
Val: 4000 rpm
